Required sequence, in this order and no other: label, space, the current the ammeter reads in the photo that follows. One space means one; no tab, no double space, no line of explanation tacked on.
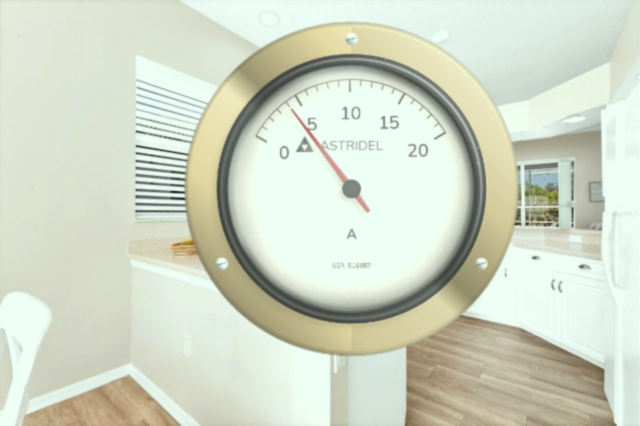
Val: 4 A
